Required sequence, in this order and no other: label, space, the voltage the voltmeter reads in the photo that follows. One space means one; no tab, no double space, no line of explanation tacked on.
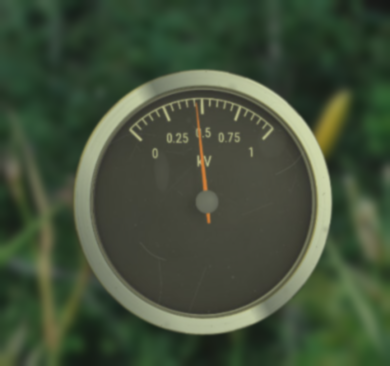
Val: 0.45 kV
